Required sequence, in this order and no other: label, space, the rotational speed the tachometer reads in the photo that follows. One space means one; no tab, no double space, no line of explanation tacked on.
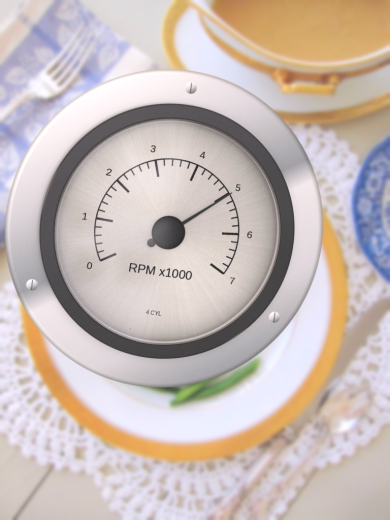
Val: 5000 rpm
